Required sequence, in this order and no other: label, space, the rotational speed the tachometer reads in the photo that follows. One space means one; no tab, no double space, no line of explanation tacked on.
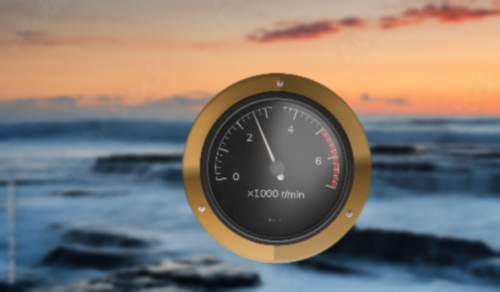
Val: 2600 rpm
